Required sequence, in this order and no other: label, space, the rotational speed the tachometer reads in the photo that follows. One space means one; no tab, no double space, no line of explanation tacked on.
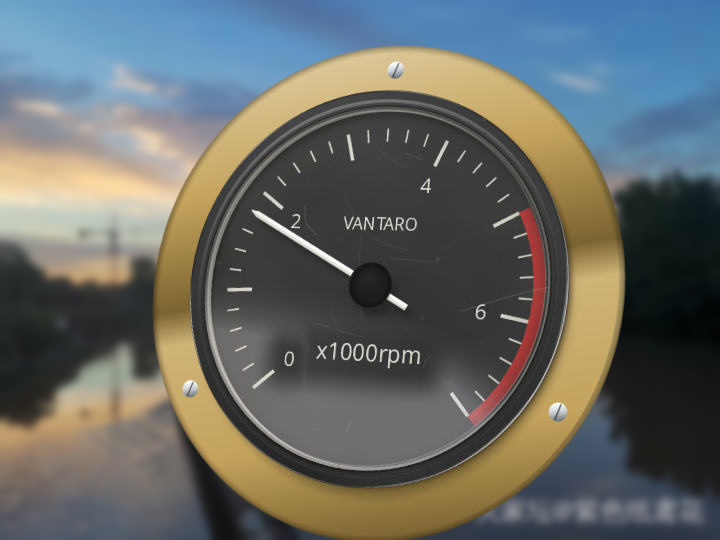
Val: 1800 rpm
